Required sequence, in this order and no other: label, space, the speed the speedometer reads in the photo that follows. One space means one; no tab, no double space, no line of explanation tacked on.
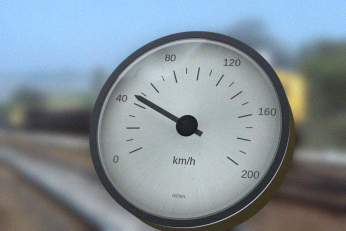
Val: 45 km/h
